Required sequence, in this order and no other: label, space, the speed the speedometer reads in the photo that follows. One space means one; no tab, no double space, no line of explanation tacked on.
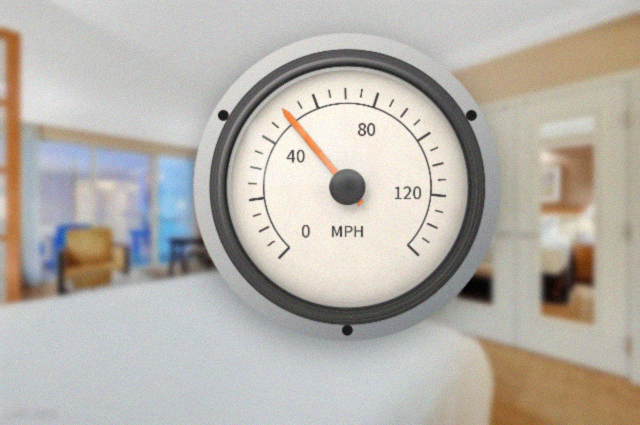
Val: 50 mph
